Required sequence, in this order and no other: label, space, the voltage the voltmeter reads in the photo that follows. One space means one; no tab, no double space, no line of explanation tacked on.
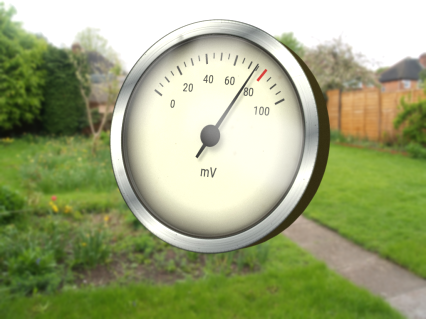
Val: 75 mV
